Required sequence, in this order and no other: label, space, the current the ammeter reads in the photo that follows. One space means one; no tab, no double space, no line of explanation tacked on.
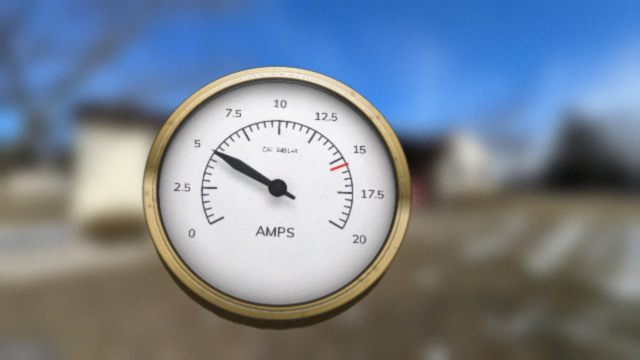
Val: 5 A
